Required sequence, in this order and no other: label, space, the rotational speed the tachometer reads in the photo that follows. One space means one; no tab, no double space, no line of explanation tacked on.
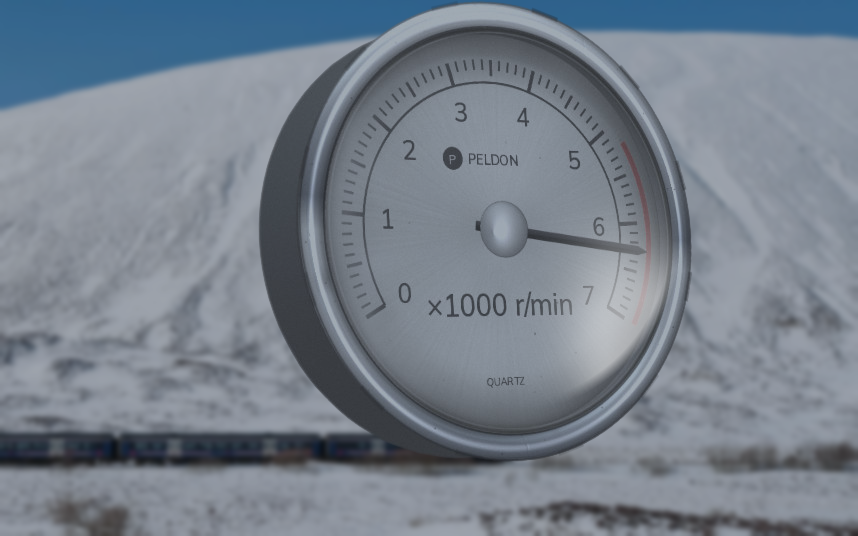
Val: 6300 rpm
